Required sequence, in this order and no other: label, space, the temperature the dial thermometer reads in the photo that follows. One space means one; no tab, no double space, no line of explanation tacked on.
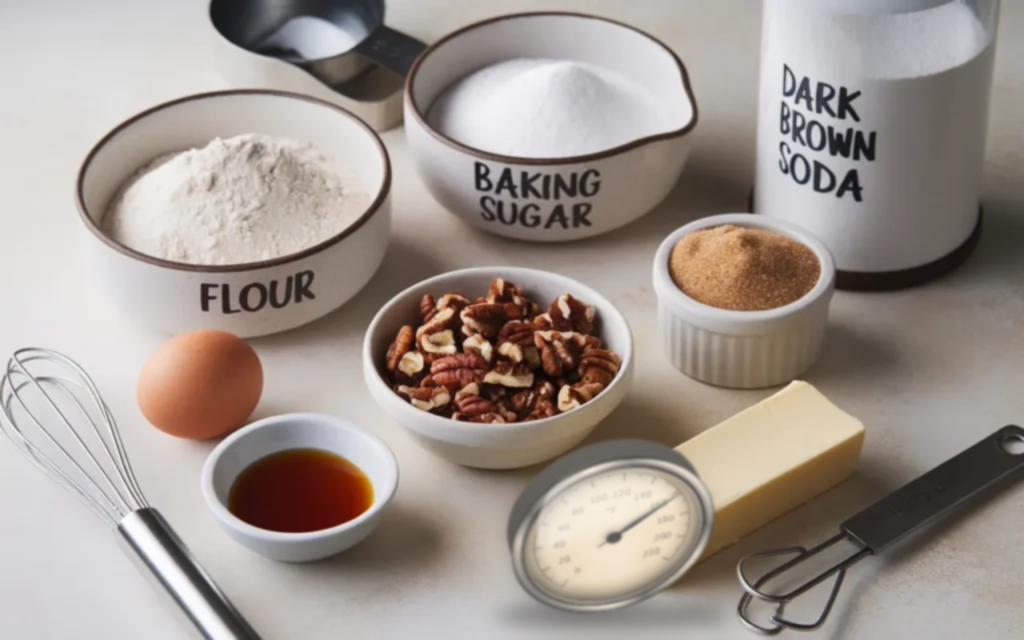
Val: 160 °F
